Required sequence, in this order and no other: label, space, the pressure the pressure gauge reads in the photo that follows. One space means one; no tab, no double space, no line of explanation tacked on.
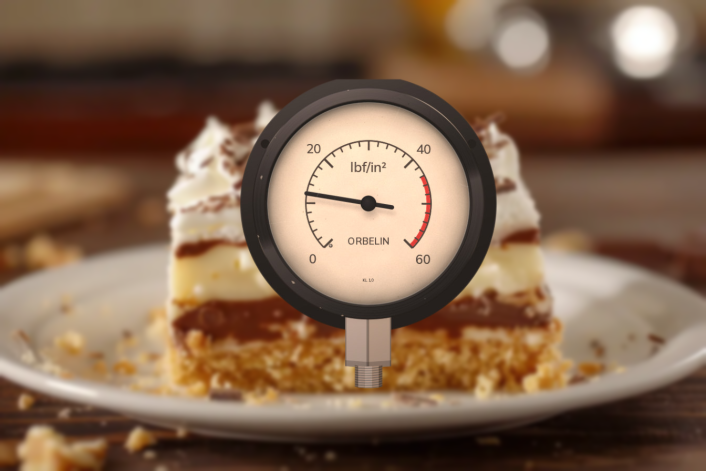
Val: 12 psi
